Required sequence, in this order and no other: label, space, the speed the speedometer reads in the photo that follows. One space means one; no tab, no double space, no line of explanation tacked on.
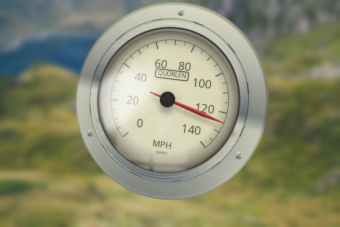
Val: 125 mph
